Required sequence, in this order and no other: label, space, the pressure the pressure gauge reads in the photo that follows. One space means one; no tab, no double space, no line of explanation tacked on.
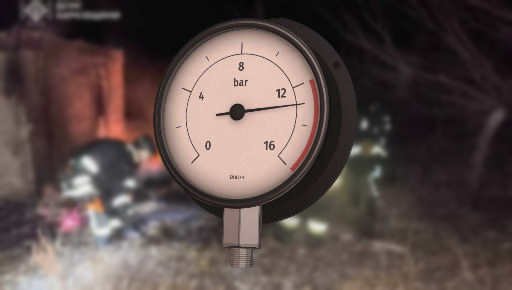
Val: 13 bar
